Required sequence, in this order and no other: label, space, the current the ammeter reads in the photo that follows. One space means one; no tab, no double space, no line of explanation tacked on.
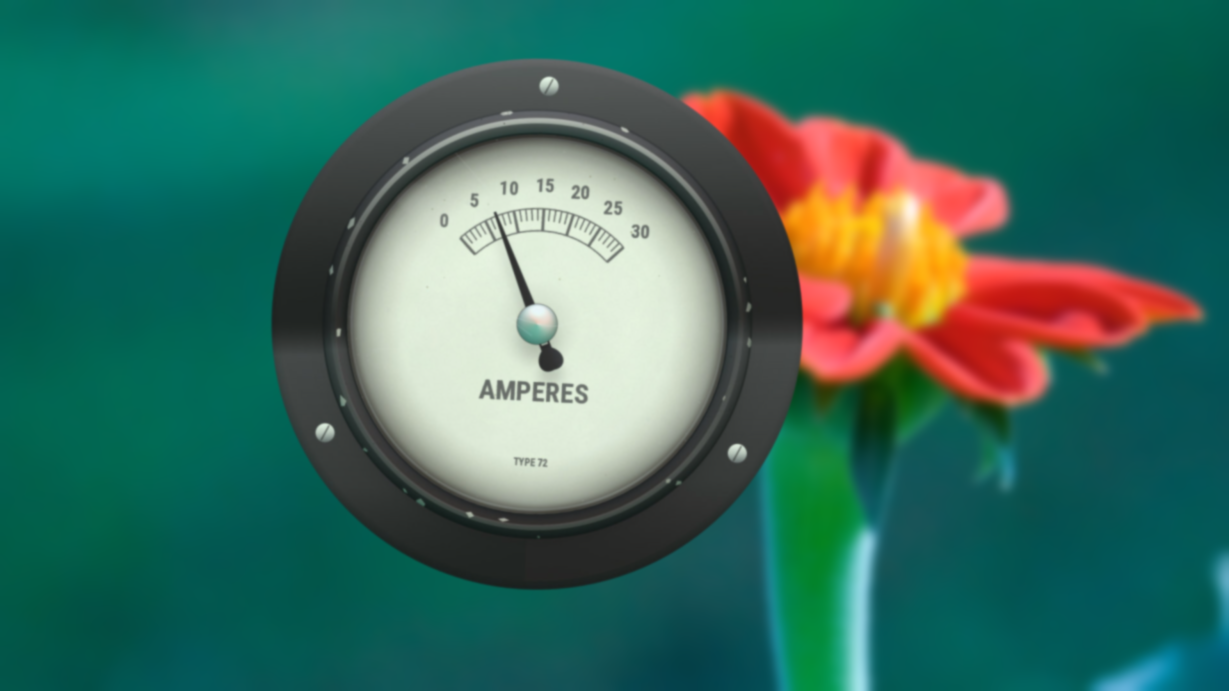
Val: 7 A
